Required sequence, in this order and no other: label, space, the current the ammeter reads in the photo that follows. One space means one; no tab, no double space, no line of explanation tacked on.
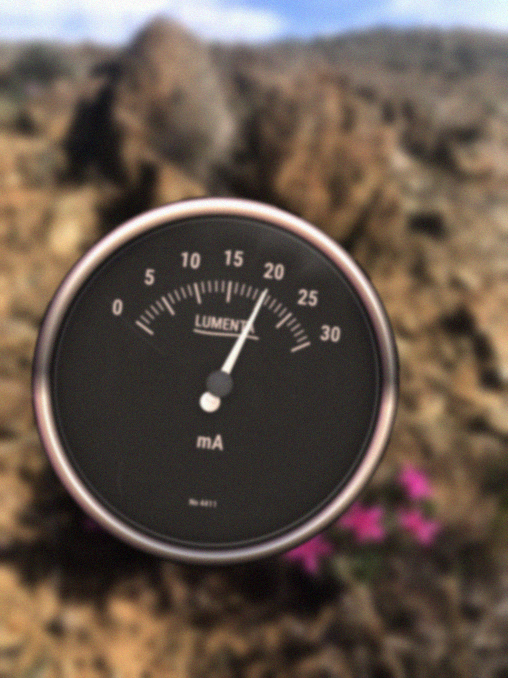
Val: 20 mA
